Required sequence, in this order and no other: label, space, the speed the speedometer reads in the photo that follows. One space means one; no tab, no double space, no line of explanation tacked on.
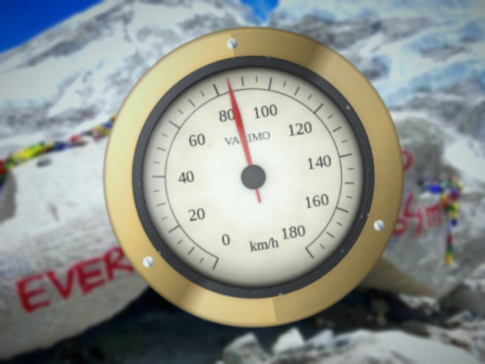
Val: 85 km/h
